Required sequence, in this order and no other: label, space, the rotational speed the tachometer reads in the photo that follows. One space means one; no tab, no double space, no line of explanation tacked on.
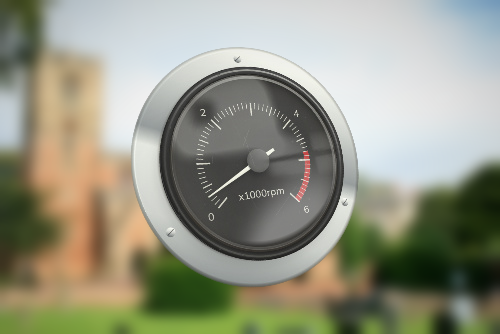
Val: 300 rpm
